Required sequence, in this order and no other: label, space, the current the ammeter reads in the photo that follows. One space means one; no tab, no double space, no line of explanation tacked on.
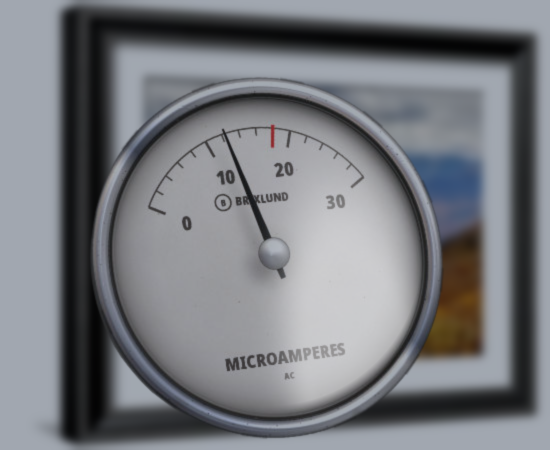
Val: 12 µA
